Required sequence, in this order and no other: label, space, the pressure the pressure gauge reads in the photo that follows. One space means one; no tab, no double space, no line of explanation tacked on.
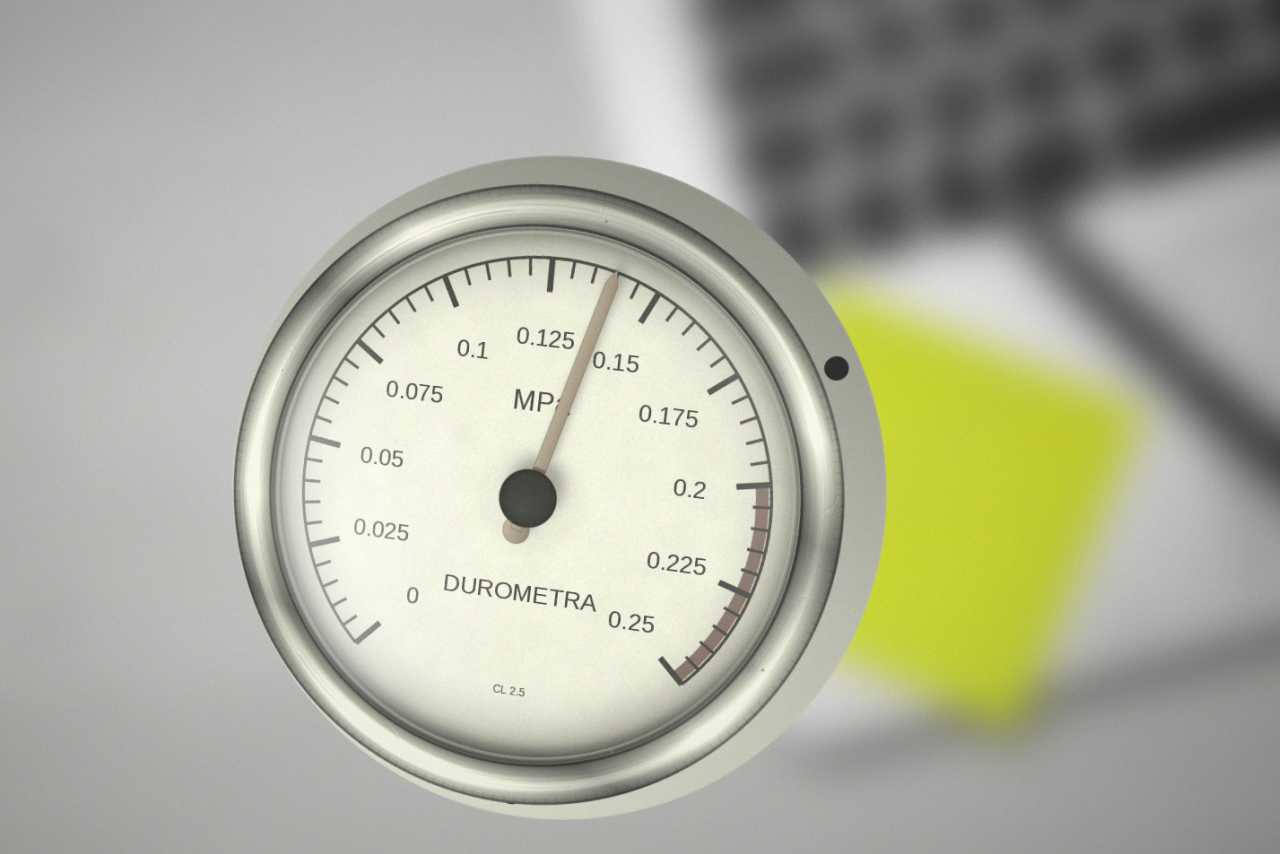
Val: 0.14 MPa
